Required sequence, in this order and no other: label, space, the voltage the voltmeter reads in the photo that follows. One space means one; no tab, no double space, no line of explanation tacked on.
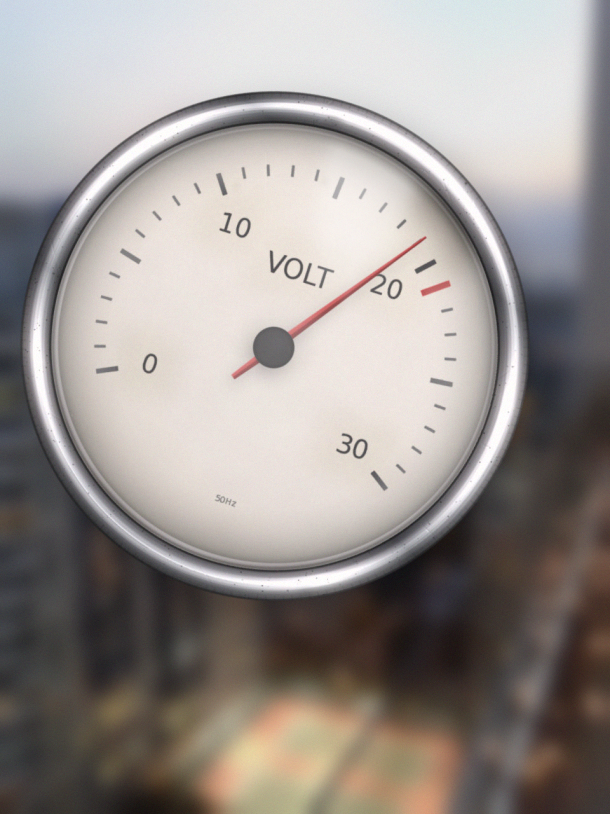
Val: 19 V
